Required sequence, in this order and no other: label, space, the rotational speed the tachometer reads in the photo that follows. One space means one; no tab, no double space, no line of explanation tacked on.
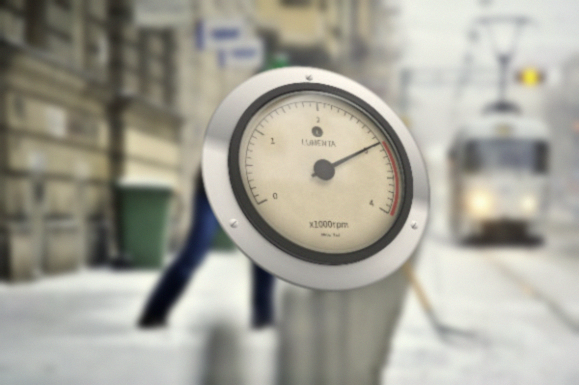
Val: 3000 rpm
